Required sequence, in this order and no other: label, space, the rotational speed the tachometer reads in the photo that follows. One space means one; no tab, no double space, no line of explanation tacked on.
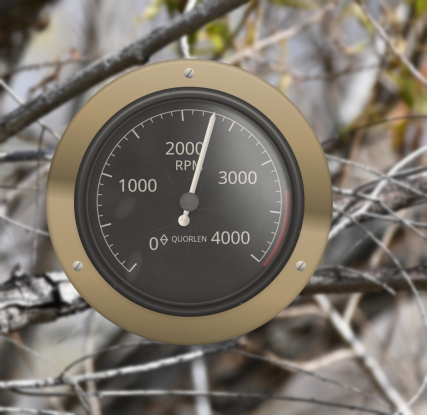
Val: 2300 rpm
